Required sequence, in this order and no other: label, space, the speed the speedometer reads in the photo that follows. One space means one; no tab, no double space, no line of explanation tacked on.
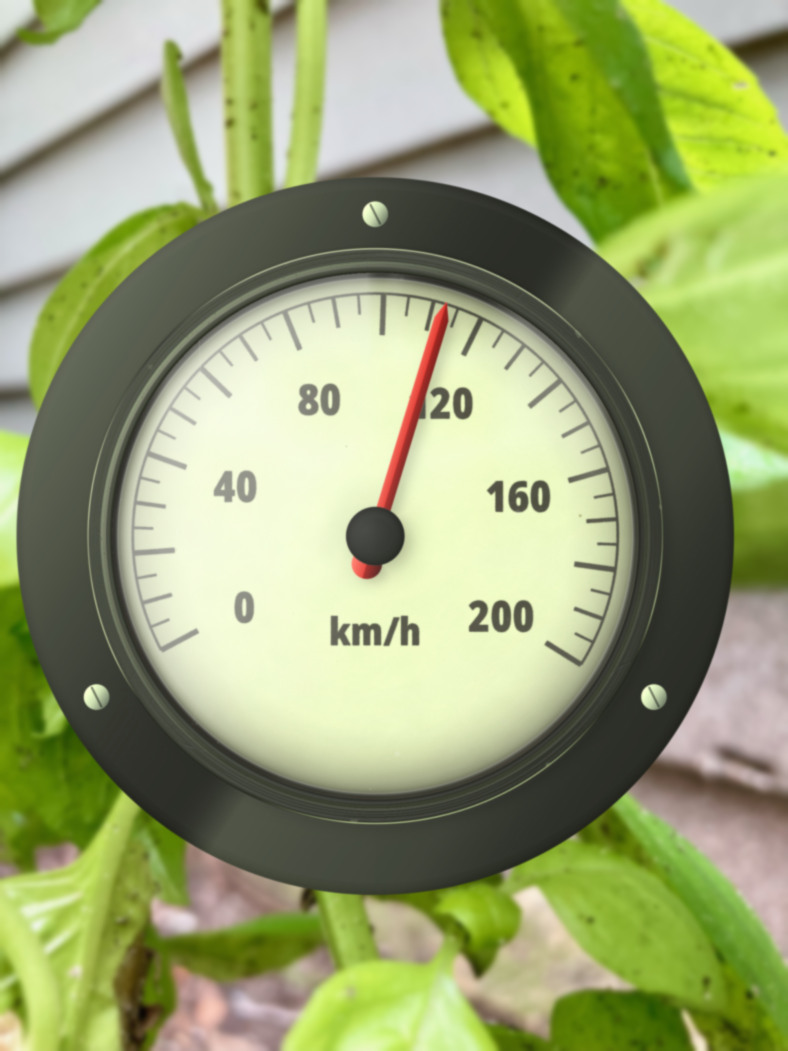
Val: 112.5 km/h
